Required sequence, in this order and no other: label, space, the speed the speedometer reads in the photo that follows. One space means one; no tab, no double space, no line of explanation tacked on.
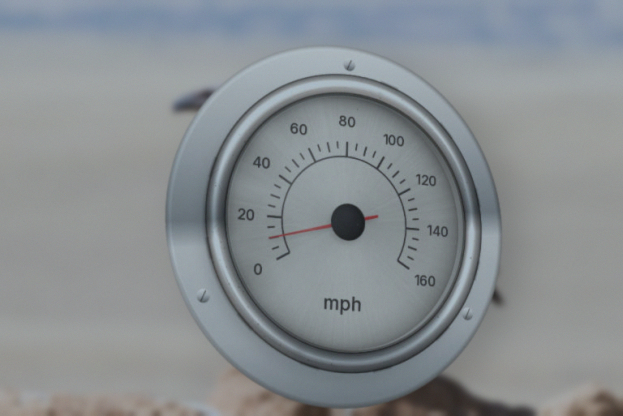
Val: 10 mph
